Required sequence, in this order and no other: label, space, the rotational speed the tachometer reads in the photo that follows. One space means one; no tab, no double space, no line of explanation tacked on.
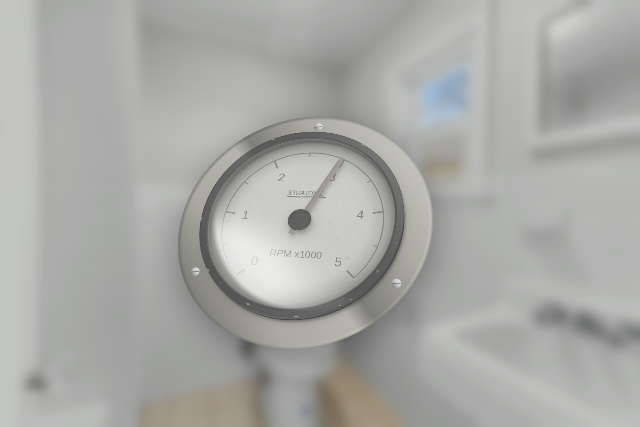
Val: 3000 rpm
